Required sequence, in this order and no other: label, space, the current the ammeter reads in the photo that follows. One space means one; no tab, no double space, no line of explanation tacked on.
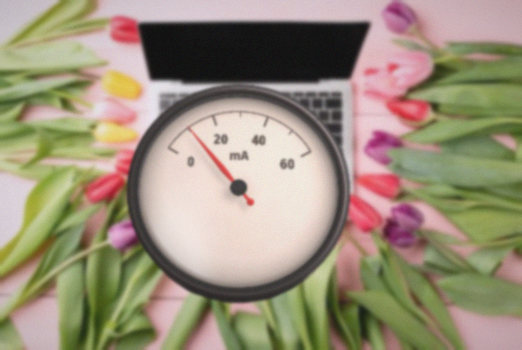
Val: 10 mA
